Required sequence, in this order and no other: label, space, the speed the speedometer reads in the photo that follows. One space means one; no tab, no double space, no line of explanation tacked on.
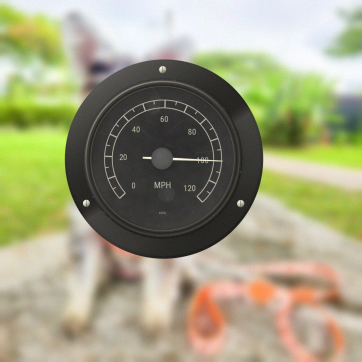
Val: 100 mph
